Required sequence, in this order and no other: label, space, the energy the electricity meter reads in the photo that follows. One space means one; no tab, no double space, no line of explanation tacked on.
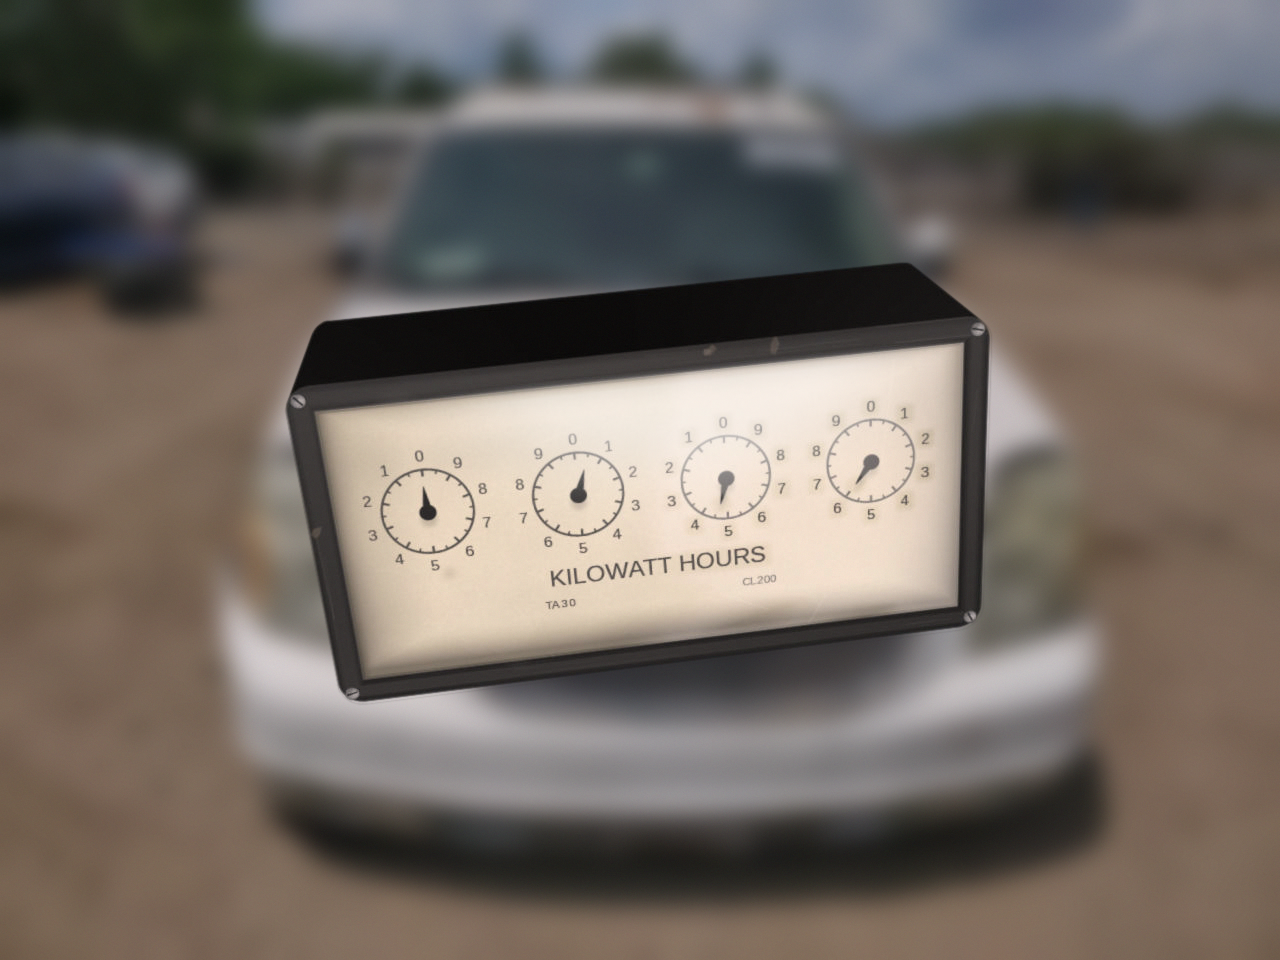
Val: 46 kWh
